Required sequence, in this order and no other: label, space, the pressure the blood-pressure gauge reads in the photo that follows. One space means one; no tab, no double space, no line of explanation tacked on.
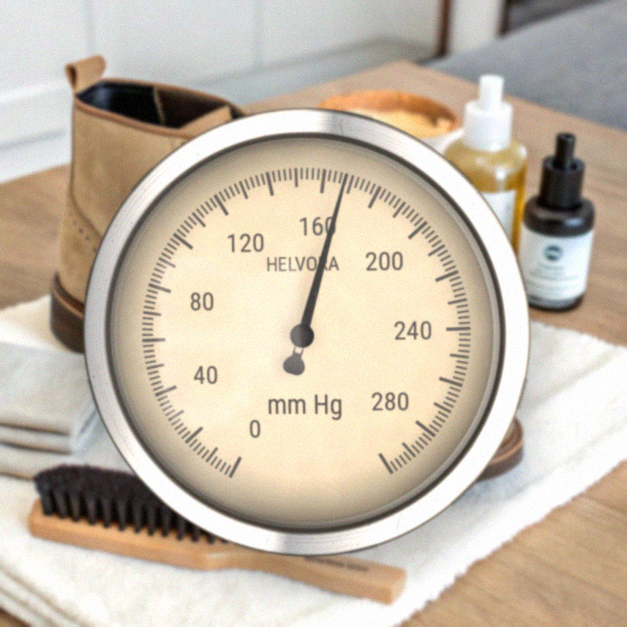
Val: 168 mmHg
